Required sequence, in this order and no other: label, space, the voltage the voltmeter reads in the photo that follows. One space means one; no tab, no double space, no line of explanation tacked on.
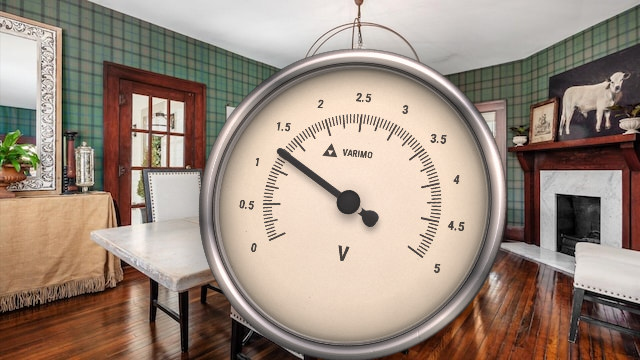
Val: 1.25 V
